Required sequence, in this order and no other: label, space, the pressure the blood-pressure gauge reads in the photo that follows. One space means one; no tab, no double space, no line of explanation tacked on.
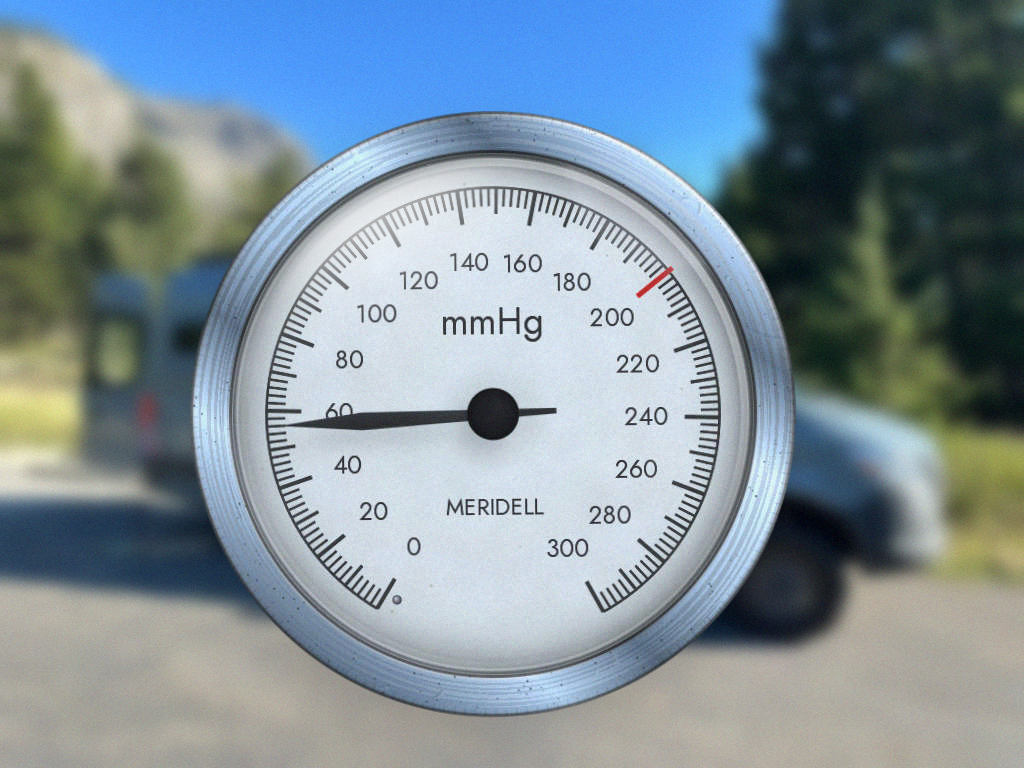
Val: 56 mmHg
